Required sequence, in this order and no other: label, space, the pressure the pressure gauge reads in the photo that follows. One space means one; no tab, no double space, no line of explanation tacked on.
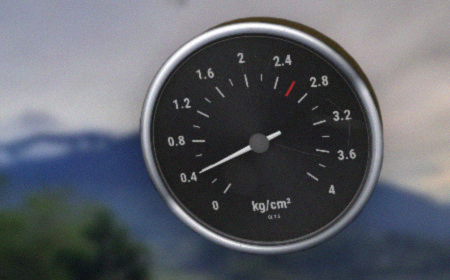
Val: 0.4 kg/cm²
